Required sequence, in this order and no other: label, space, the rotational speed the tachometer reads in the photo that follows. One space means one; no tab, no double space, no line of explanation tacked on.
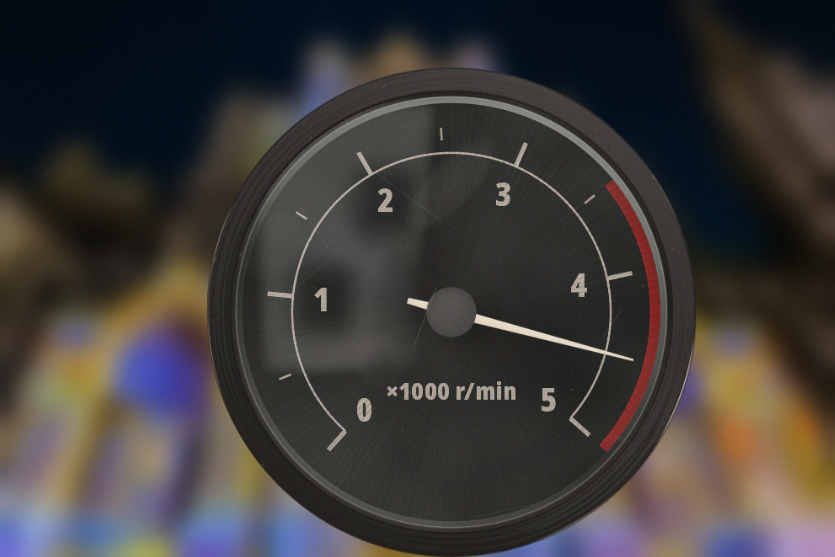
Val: 4500 rpm
